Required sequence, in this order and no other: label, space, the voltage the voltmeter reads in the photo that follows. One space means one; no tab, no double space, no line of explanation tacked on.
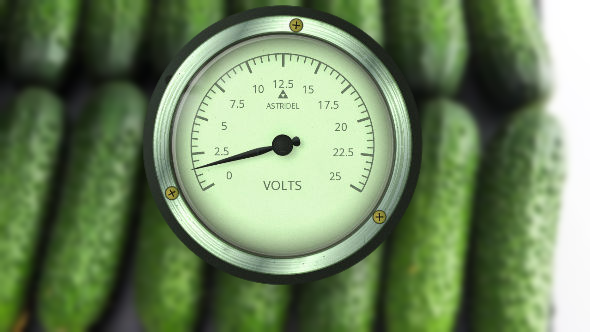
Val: 1.5 V
